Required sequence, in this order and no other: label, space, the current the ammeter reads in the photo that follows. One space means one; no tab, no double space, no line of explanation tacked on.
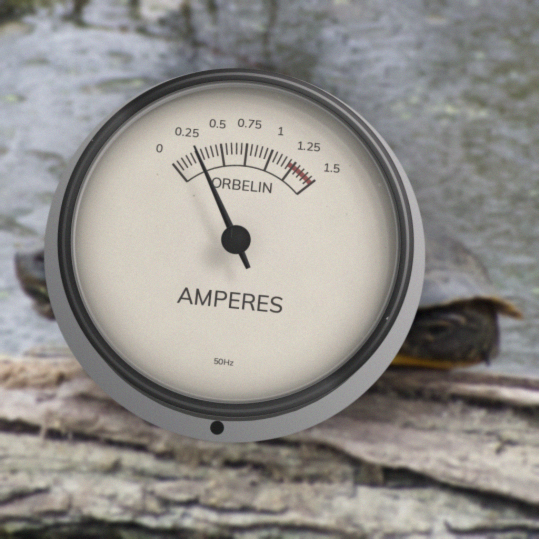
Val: 0.25 A
